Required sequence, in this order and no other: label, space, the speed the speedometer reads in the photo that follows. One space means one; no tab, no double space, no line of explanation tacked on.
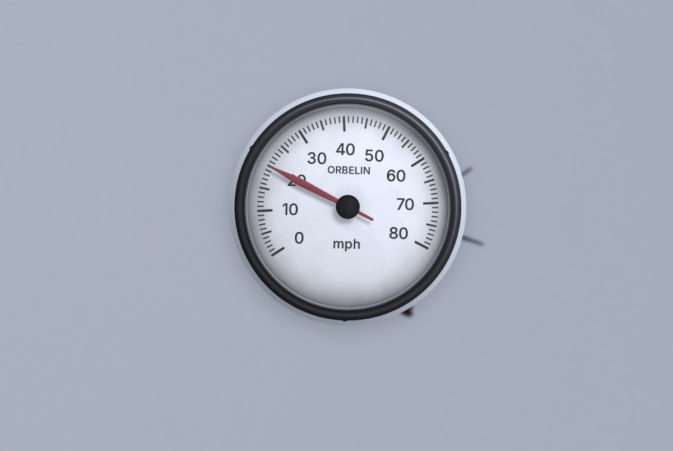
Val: 20 mph
